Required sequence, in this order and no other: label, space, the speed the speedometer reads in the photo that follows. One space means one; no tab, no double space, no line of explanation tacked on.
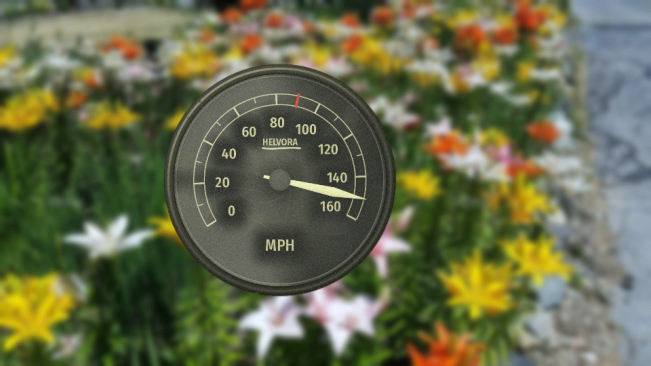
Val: 150 mph
